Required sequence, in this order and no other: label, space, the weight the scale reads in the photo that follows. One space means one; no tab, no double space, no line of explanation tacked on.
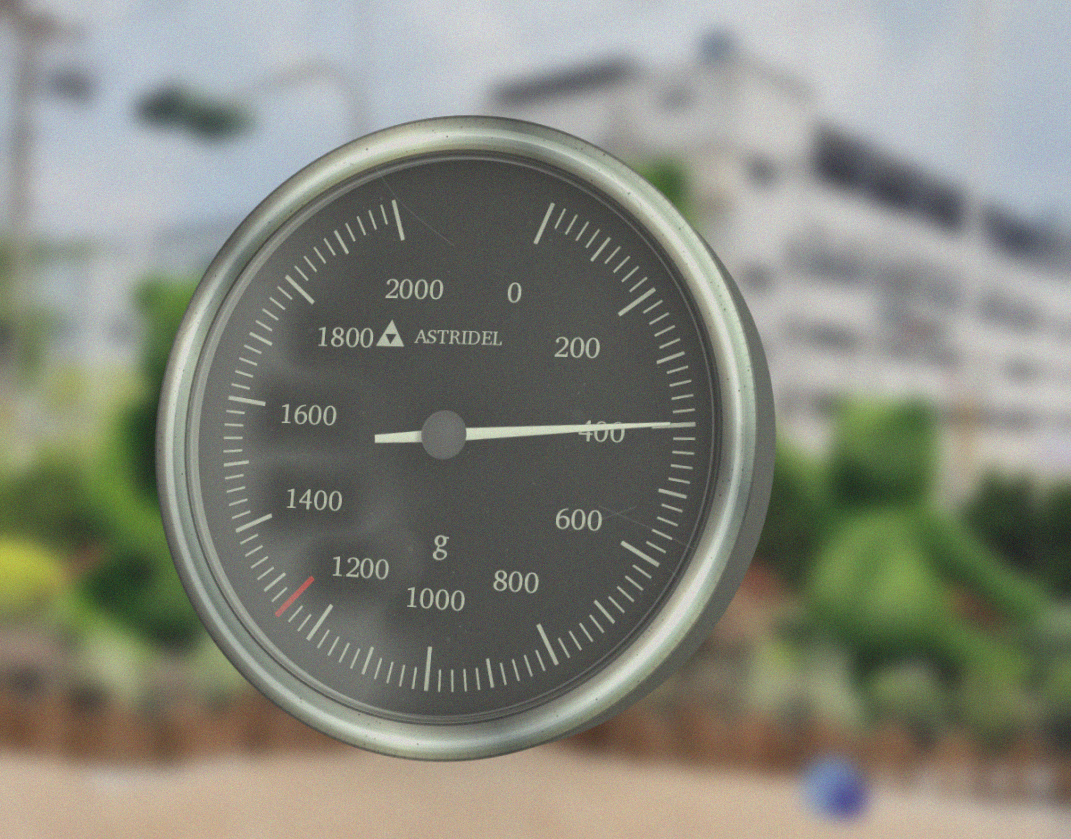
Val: 400 g
